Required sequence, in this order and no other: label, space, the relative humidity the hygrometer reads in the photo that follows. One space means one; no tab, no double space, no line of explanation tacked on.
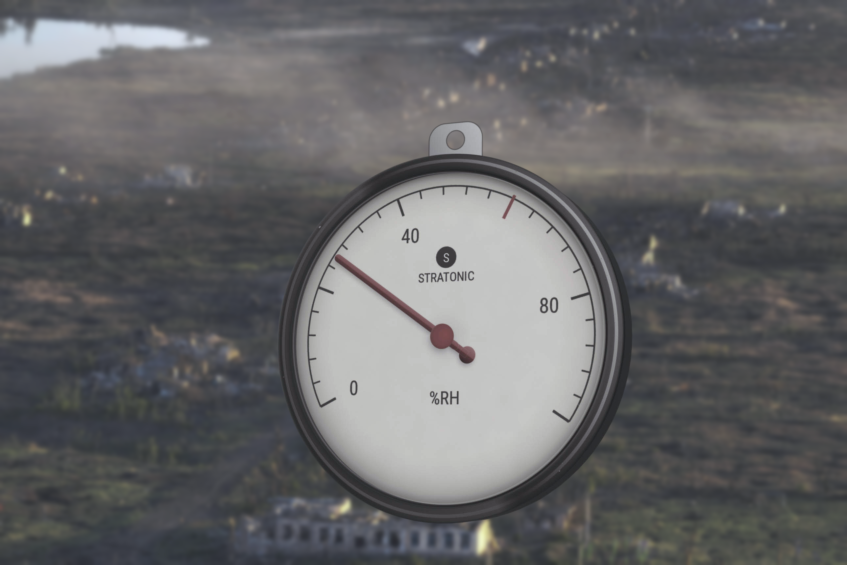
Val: 26 %
